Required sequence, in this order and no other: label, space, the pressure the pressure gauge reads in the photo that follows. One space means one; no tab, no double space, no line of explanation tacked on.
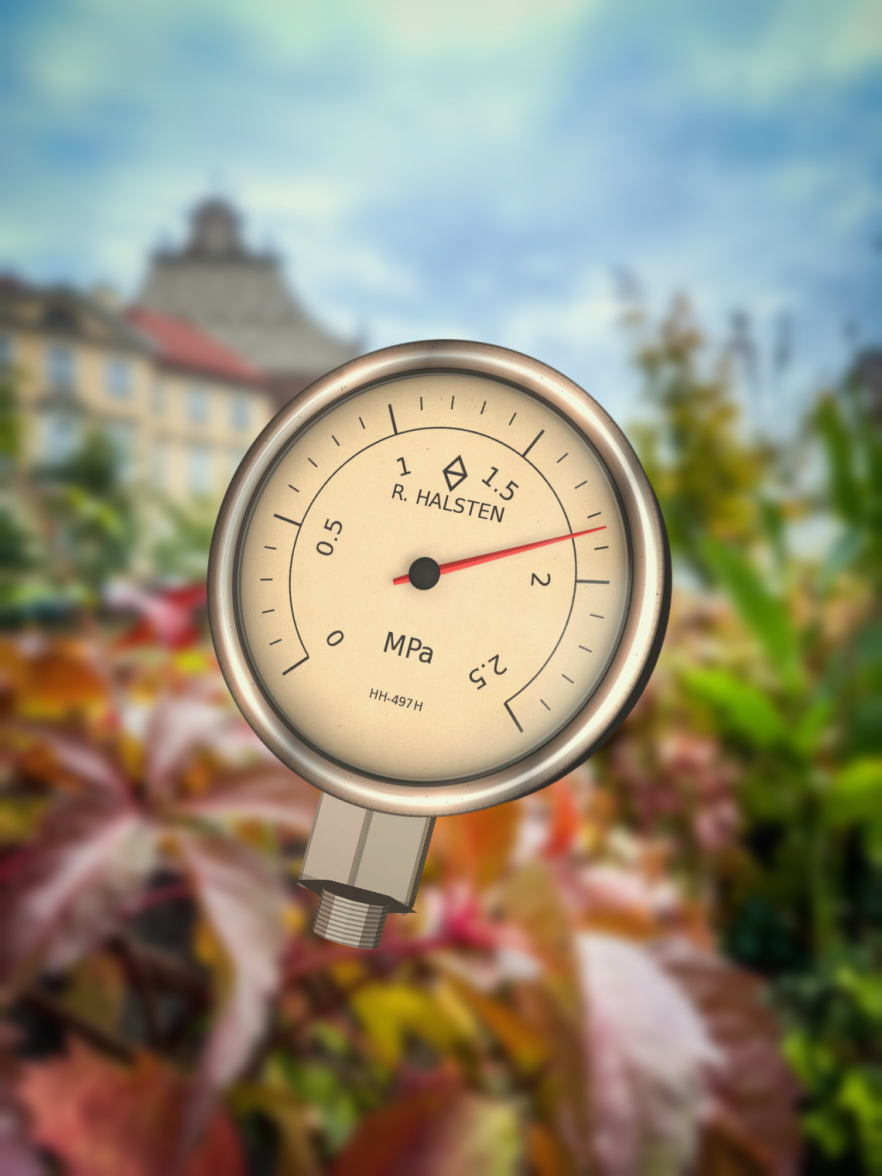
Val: 1.85 MPa
